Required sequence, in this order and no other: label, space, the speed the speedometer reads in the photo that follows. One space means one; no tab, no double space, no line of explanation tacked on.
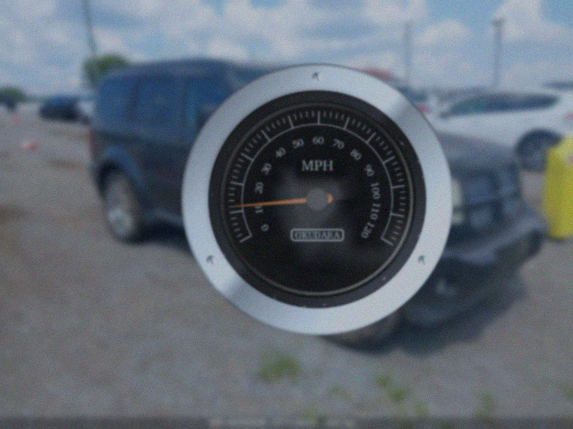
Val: 12 mph
